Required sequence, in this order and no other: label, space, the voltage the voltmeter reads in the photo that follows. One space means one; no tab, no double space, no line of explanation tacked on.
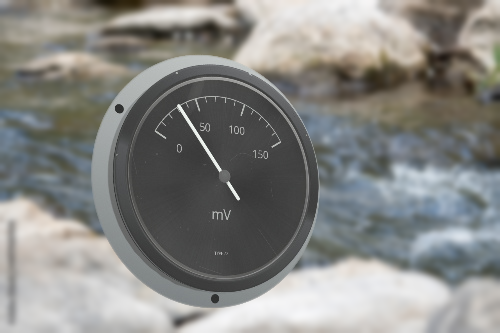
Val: 30 mV
